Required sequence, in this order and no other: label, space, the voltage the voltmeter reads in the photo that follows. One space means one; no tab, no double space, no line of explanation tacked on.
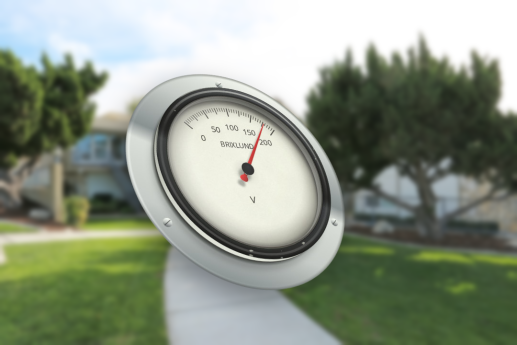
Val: 175 V
